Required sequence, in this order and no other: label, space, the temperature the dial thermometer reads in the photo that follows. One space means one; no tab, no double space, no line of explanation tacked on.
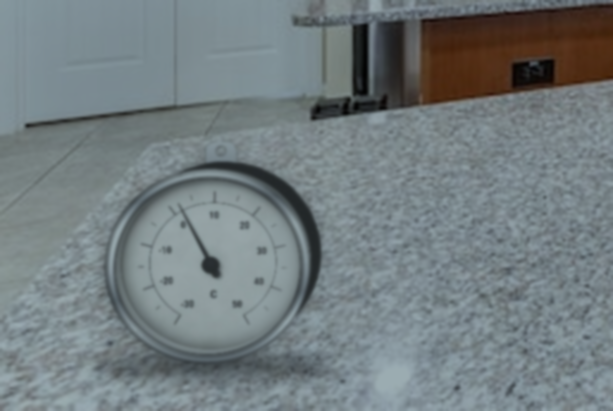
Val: 2.5 °C
